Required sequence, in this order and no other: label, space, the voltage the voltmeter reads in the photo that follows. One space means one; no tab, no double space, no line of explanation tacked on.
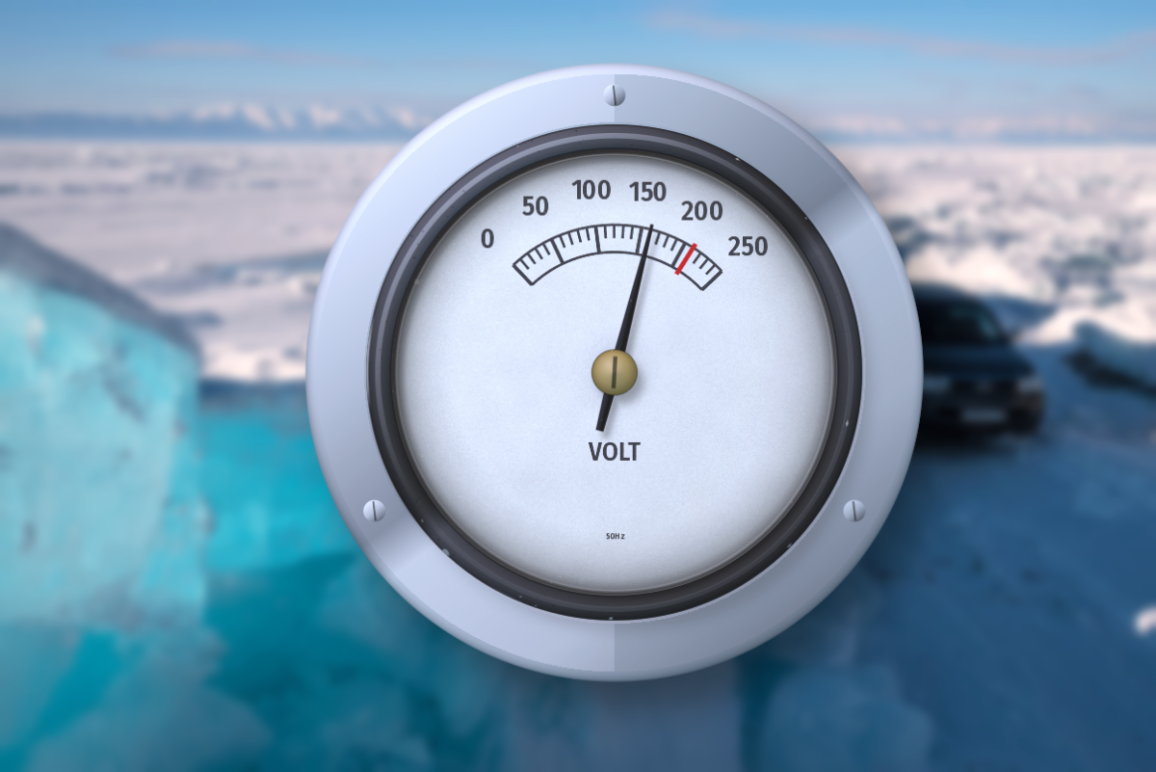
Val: 160 V
